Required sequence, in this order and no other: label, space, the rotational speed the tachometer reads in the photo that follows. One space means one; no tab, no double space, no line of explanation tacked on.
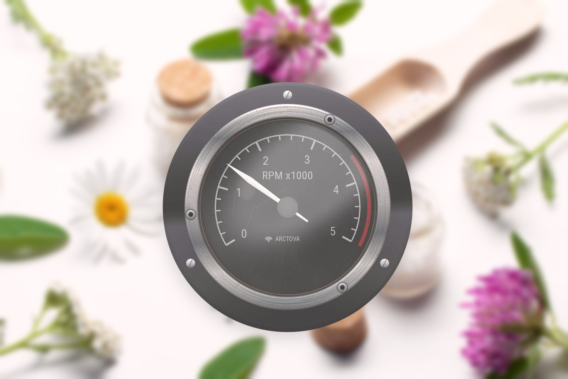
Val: 1400 rpm
